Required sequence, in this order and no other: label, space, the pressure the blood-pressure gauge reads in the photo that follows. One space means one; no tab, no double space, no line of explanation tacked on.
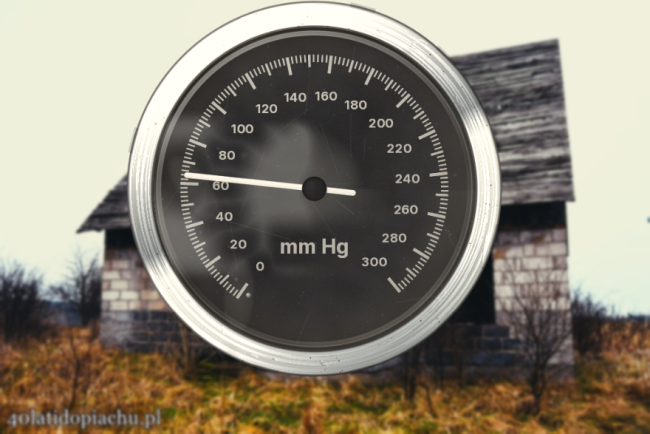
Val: 64 mmHg
